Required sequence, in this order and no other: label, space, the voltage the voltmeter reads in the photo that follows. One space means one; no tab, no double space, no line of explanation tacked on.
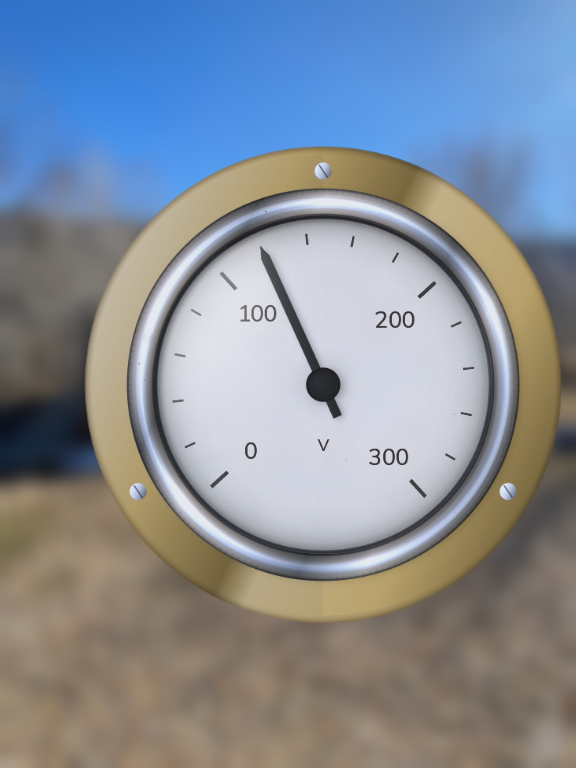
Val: 120 V
